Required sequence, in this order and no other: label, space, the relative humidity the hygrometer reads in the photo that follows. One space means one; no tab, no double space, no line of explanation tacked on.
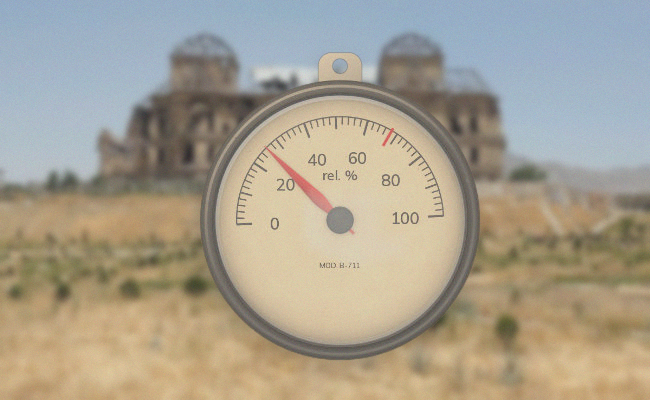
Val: 26 %
